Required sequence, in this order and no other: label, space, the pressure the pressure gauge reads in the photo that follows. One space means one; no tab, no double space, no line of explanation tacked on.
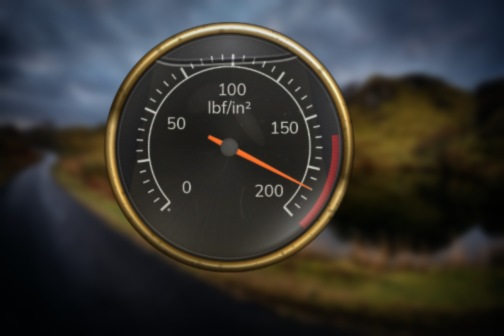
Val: 185 psi
